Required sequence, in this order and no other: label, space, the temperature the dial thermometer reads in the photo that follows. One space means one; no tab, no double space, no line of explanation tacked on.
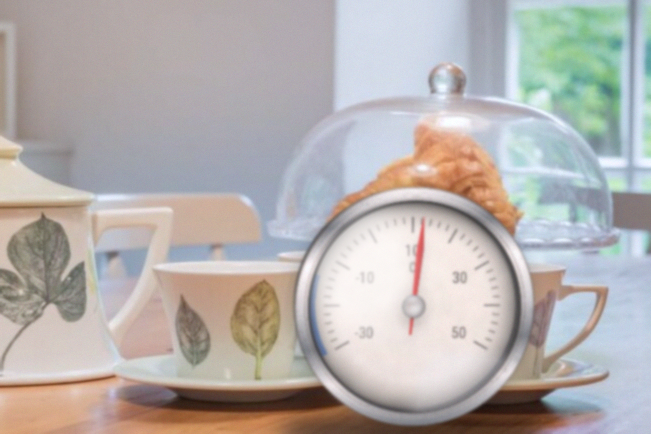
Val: 12 °C
